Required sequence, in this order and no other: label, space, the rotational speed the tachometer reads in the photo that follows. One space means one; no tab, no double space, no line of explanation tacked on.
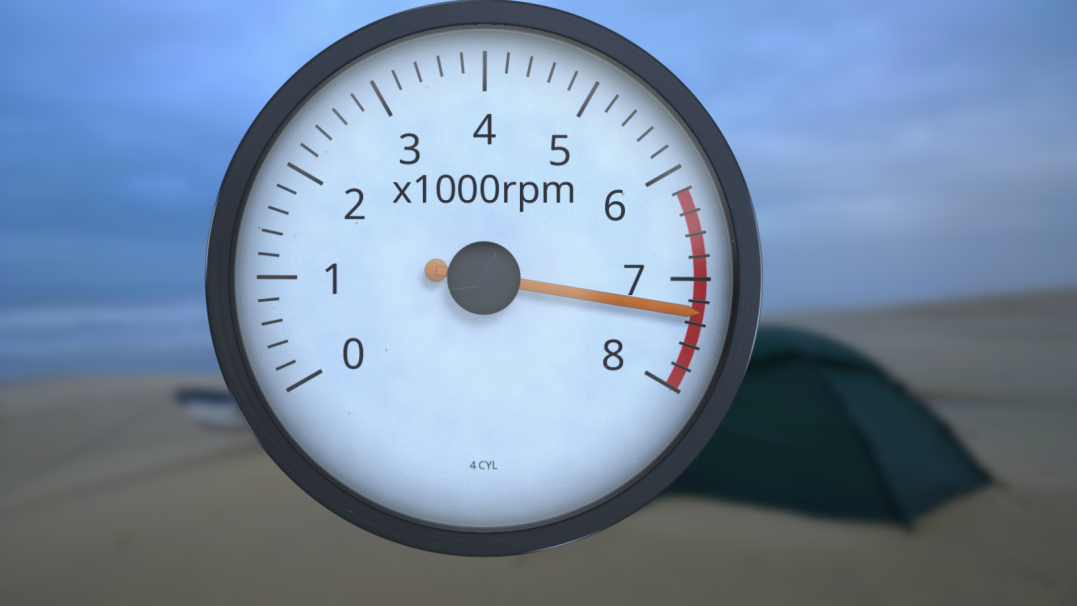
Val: 7300 rpm
